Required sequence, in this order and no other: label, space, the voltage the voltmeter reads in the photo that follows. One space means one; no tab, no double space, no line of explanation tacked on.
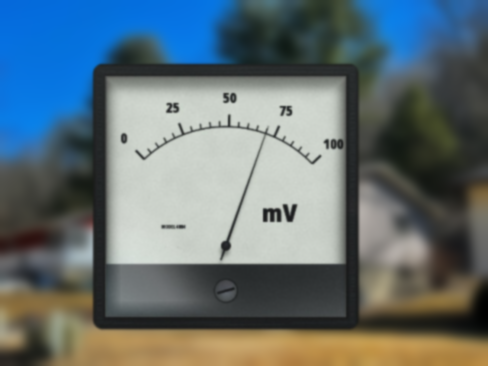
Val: 70 mV
